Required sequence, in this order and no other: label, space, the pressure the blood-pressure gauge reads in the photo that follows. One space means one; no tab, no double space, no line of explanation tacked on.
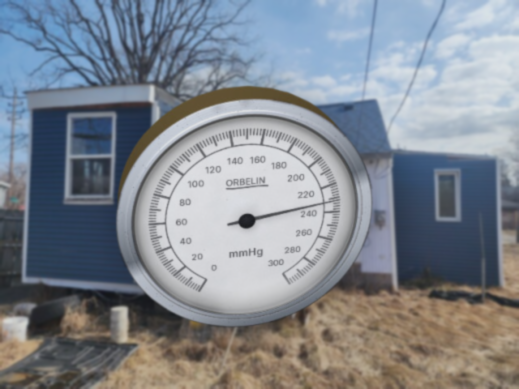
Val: 230 mmHg
